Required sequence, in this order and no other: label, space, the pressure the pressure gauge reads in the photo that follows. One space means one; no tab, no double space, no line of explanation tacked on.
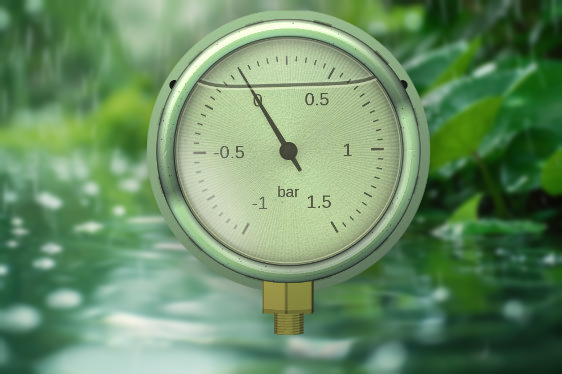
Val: 0 bar
